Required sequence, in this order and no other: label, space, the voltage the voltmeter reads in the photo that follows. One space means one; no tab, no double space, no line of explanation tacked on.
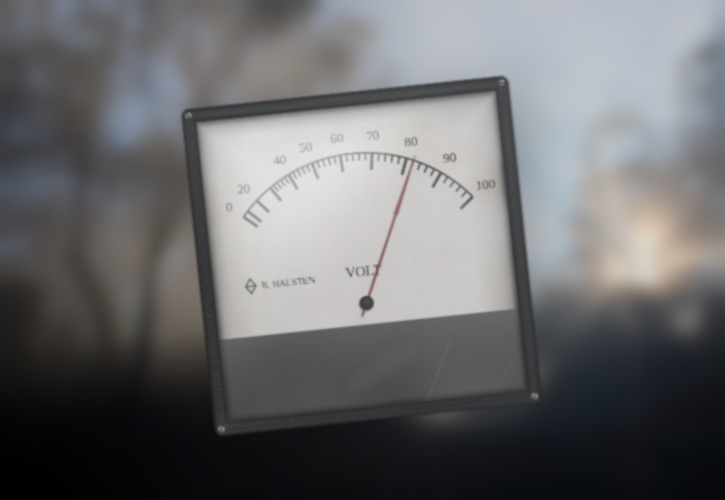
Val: 82 V
